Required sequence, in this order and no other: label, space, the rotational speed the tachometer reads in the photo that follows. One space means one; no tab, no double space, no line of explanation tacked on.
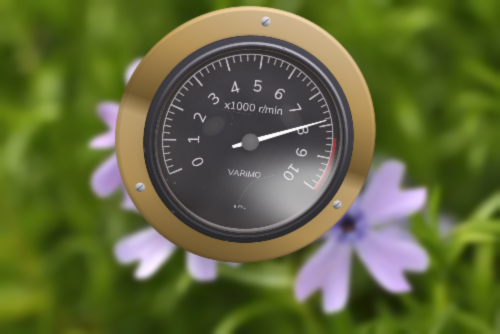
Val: 7800 rpm
